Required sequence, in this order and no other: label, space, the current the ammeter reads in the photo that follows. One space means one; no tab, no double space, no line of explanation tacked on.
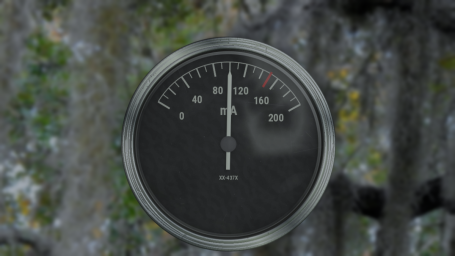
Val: 100 mA
